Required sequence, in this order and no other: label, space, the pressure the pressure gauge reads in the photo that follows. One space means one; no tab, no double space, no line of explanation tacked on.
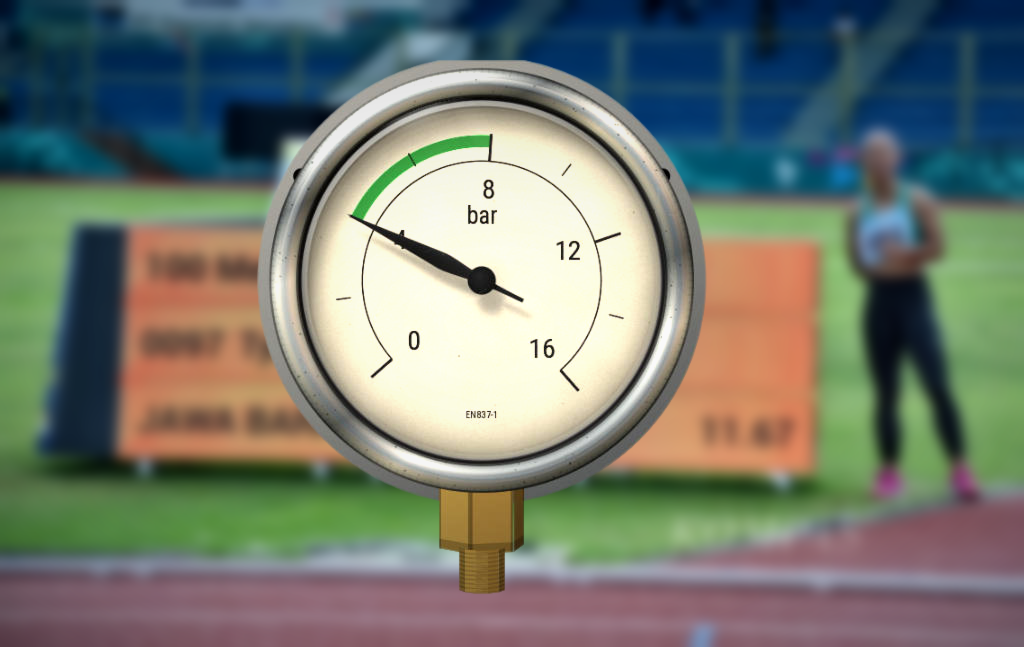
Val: 4 bar
